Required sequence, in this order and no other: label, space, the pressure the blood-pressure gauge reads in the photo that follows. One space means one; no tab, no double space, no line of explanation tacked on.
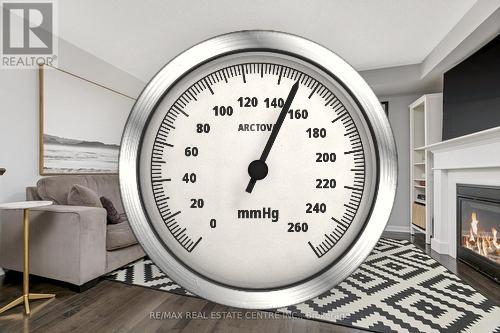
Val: 150 mmHg
